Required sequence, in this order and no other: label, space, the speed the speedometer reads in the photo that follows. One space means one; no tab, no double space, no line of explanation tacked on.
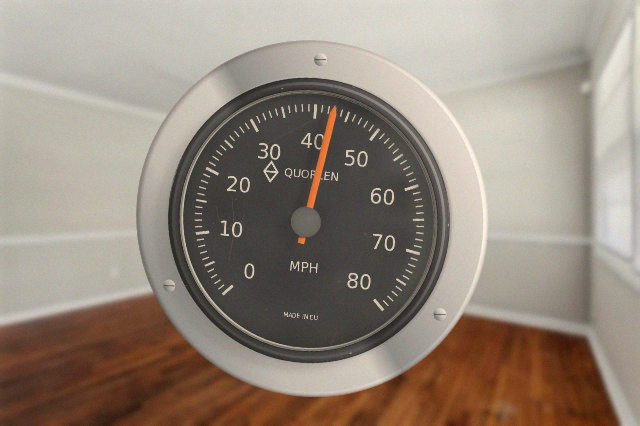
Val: 43 mph
